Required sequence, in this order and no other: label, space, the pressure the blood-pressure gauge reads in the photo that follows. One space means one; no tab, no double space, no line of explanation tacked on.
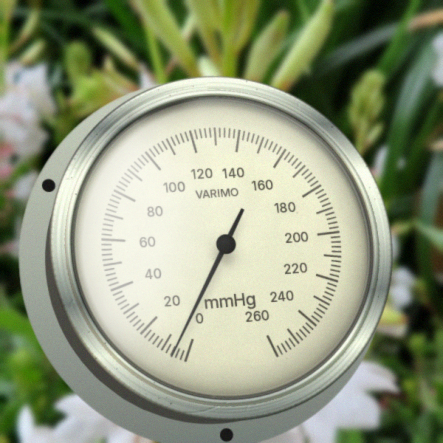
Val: 6 mmHg
